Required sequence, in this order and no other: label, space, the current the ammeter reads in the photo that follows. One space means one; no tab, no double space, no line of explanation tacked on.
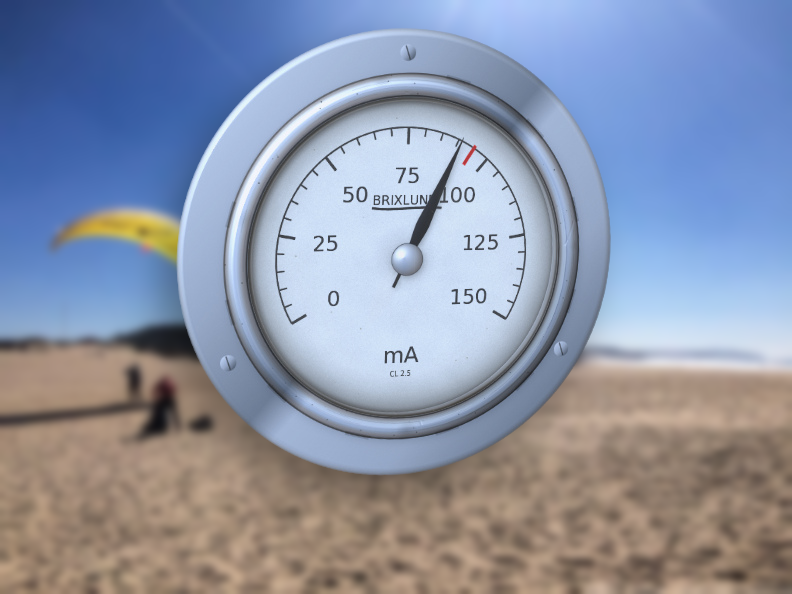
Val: 90 mA
